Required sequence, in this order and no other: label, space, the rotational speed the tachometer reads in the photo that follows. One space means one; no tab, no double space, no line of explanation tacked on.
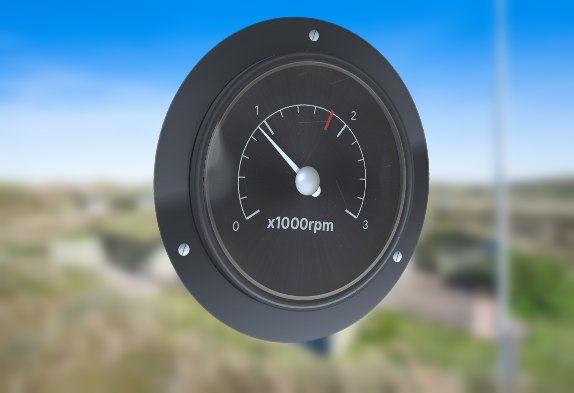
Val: 900 rpm
